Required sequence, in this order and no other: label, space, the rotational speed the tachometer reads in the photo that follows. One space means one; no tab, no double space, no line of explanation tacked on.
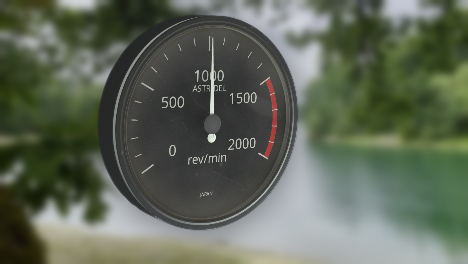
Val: 1000 rpm
